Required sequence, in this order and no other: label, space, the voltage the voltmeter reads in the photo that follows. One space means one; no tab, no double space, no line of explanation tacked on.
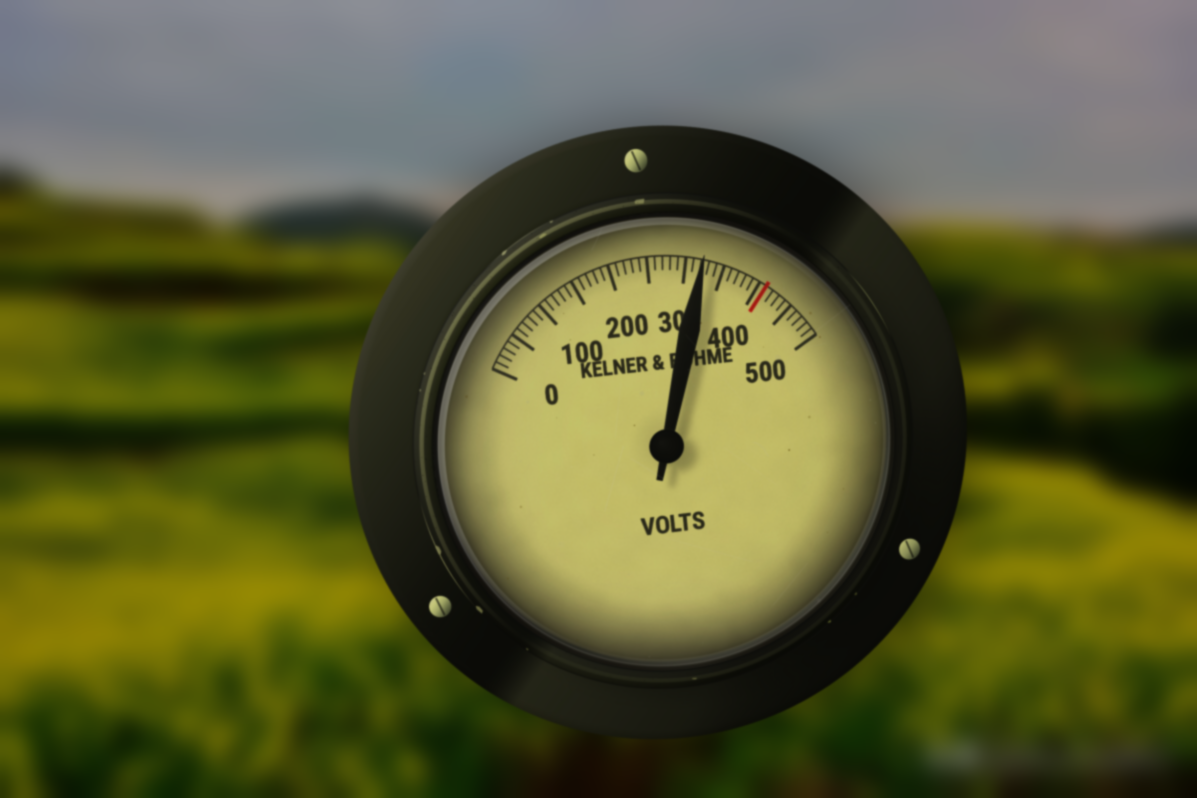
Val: 320 V
